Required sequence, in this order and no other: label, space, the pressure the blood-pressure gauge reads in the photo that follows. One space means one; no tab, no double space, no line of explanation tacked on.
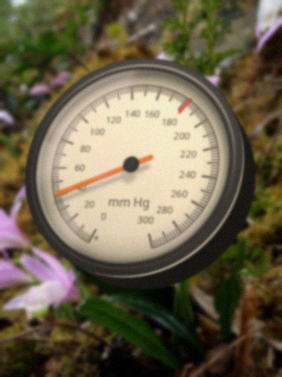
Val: 40 mmHg
